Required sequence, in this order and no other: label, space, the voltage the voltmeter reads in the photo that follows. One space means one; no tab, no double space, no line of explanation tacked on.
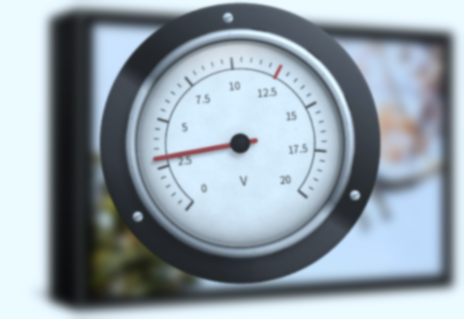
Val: 3 V
